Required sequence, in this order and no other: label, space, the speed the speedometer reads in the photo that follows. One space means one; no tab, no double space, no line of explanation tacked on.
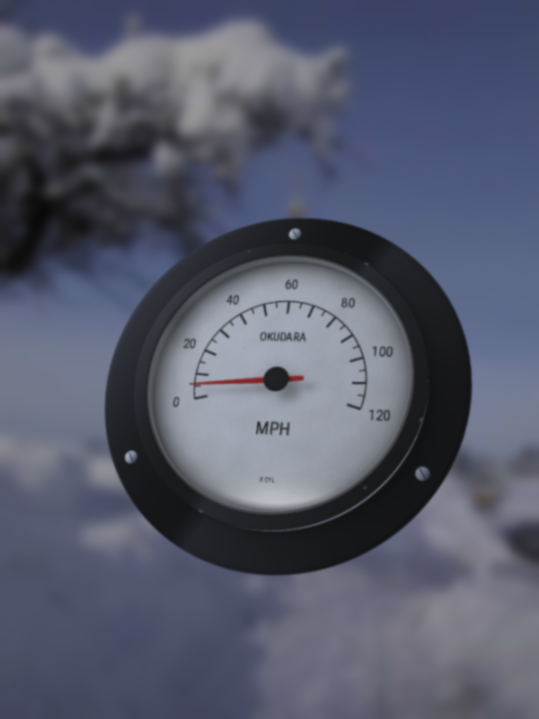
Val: 5 mph
